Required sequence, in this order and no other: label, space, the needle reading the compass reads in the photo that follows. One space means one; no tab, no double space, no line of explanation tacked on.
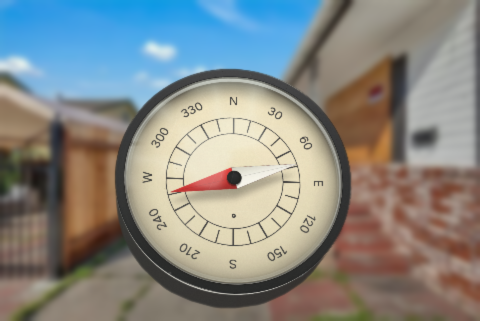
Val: 255 °
